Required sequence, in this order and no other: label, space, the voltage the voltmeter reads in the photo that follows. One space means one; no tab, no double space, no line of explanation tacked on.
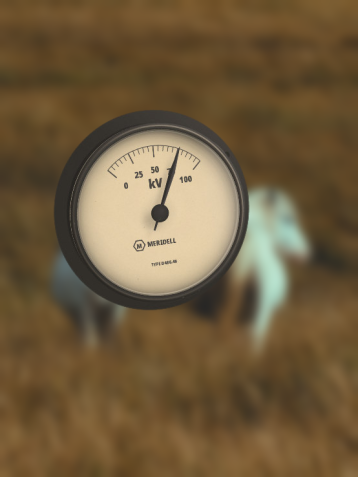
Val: 75 kV
